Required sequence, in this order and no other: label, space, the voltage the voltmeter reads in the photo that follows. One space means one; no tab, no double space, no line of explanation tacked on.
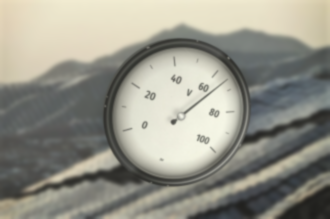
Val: 65 V
